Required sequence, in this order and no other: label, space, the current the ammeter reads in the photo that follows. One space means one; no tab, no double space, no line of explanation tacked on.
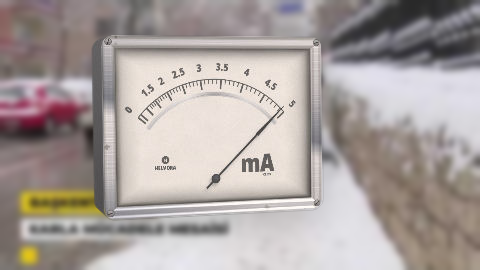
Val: 4.9 mA
